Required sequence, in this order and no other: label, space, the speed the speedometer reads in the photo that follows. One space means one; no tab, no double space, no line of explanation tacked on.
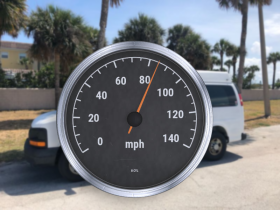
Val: 85 mph
